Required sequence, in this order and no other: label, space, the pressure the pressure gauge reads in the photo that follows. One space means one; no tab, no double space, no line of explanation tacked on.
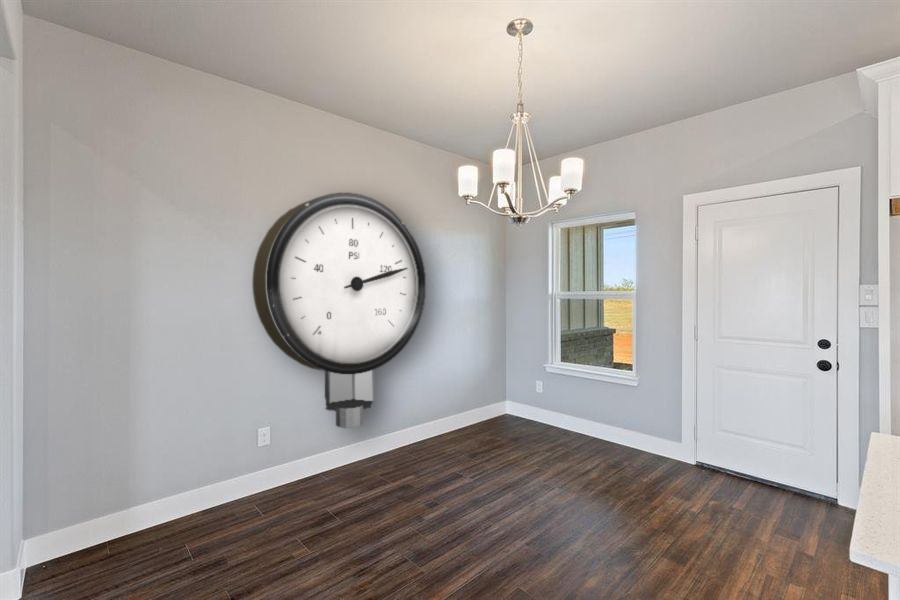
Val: 125 psi
